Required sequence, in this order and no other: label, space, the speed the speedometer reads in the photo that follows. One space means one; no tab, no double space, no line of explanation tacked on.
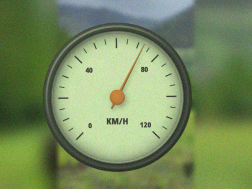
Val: 72.5 km/h
